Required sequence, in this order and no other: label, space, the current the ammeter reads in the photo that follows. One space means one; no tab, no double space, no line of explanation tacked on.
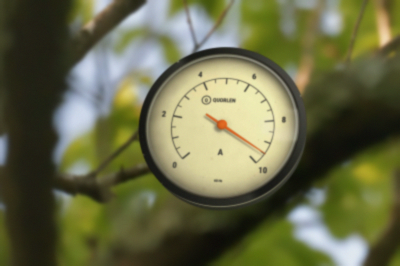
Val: 9.5 A
